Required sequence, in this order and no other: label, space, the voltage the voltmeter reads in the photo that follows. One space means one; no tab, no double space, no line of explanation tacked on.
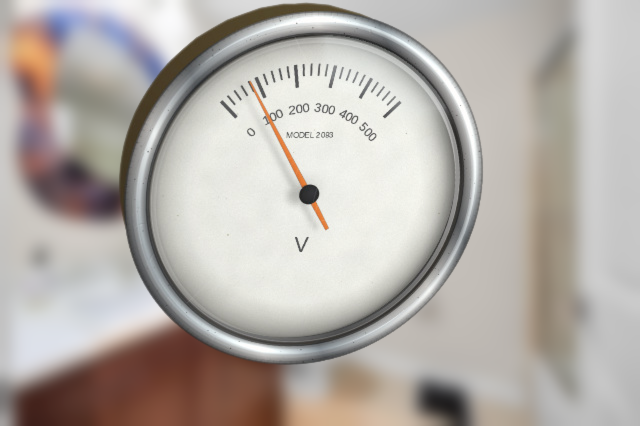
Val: 80 V
